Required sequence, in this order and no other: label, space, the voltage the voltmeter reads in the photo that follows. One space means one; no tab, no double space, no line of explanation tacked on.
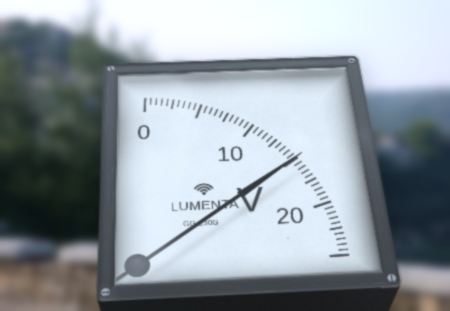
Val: 15 V
